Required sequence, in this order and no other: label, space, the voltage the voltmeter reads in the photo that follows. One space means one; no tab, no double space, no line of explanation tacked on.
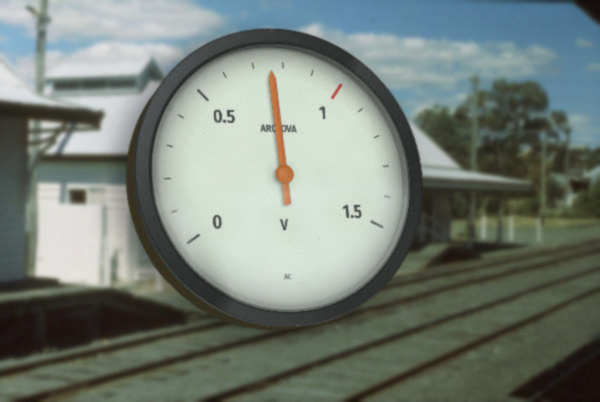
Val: 0.75 V
